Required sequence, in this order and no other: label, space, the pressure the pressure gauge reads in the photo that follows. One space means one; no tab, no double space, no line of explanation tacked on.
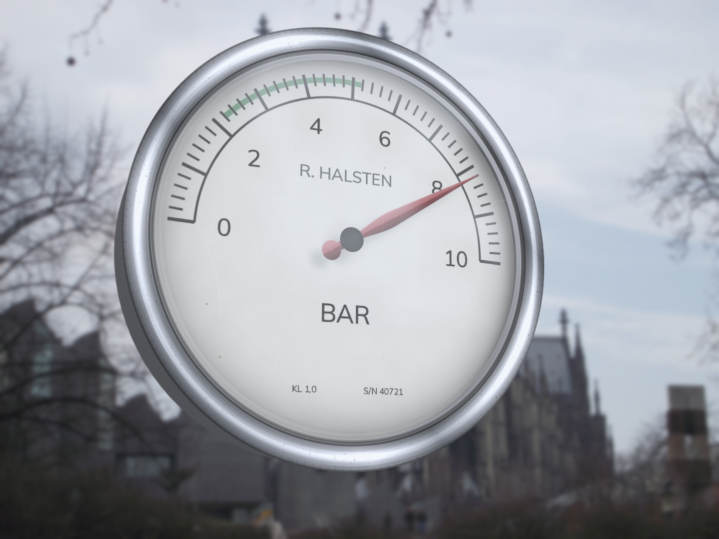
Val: 8.2 bar
